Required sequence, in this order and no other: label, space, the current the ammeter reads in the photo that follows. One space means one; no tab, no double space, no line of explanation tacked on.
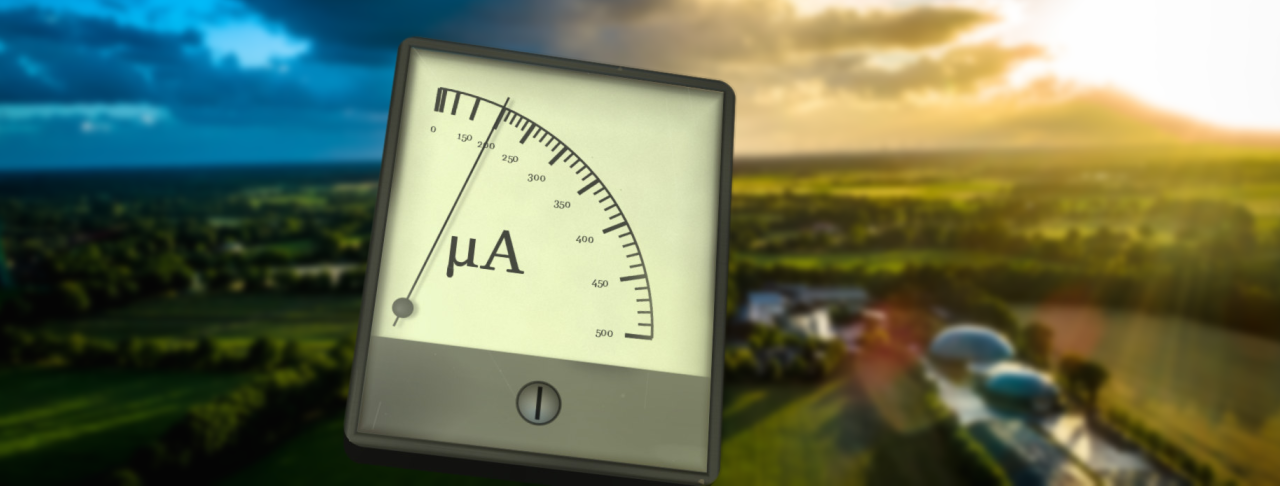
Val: 200 µA
